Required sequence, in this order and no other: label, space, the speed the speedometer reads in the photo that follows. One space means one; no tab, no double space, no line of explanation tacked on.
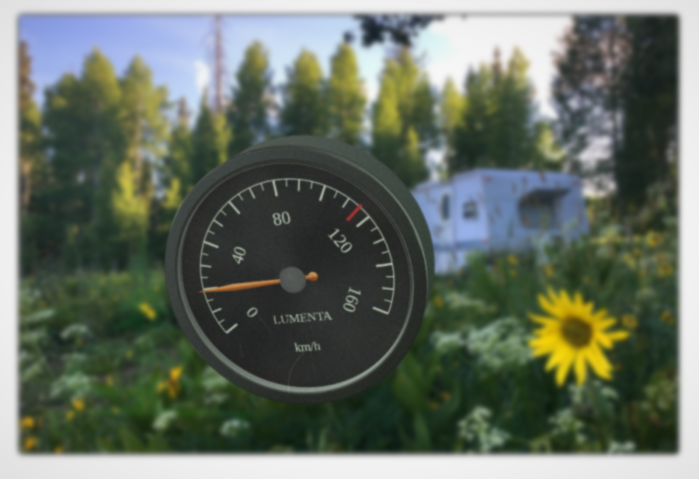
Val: 20 km/h
